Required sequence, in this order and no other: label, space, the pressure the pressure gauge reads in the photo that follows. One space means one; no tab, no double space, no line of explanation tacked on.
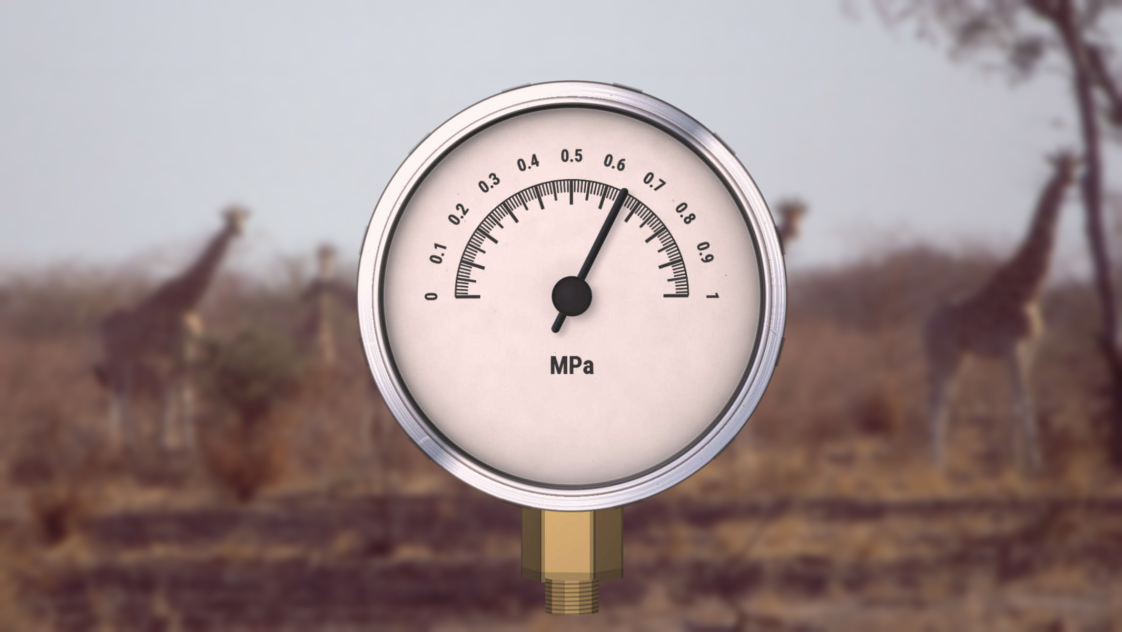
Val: 0.65 MPa
